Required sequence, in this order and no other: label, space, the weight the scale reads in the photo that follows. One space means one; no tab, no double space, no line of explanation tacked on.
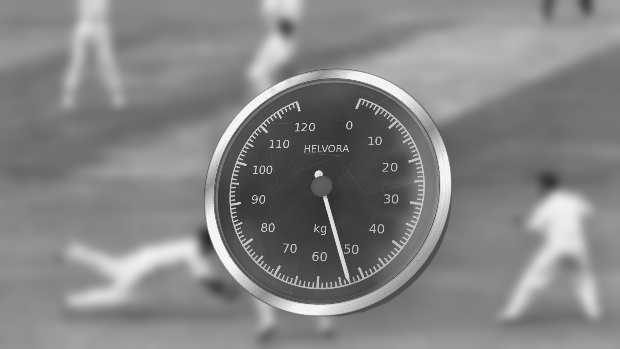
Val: 53 kg
